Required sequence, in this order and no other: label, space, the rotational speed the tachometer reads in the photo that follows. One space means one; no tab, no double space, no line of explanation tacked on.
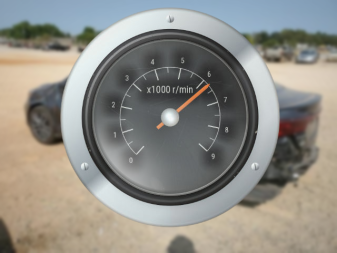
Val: 6250 rpm
